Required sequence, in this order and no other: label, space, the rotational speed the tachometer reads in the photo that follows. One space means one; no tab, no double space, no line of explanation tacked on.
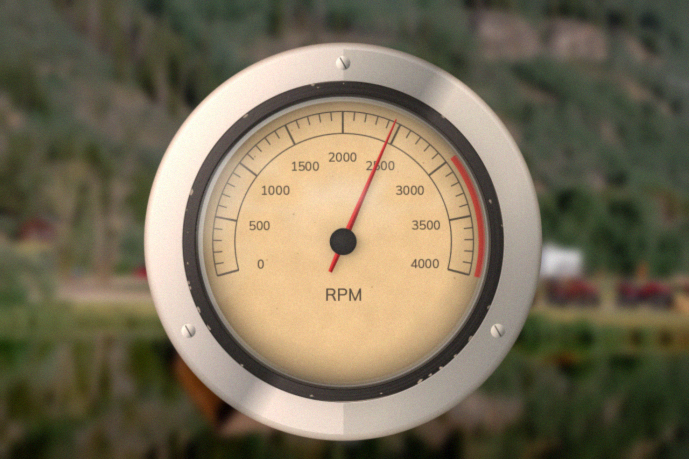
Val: 2450 rpm
